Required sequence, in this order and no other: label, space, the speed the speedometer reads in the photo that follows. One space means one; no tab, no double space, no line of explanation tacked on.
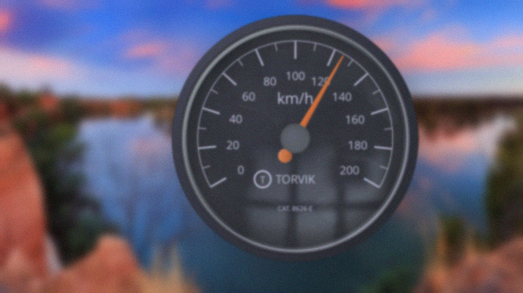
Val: 125 km/h
